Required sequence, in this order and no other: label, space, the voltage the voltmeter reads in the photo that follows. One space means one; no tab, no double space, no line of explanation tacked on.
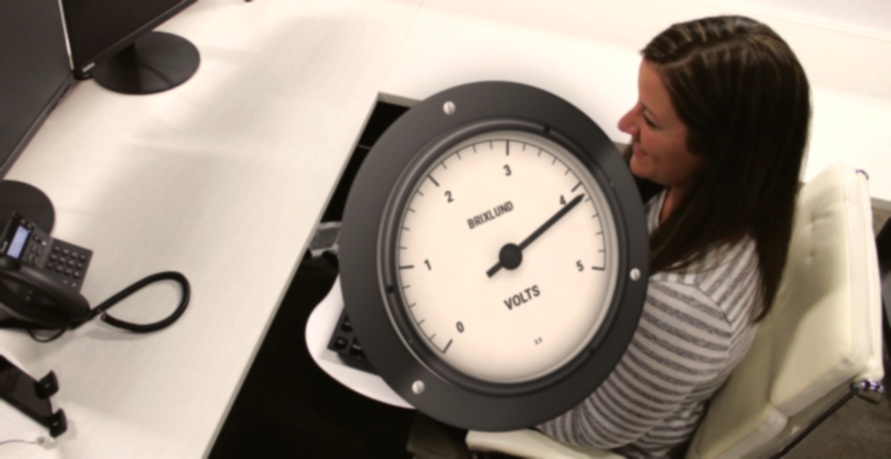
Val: 4.1 V
